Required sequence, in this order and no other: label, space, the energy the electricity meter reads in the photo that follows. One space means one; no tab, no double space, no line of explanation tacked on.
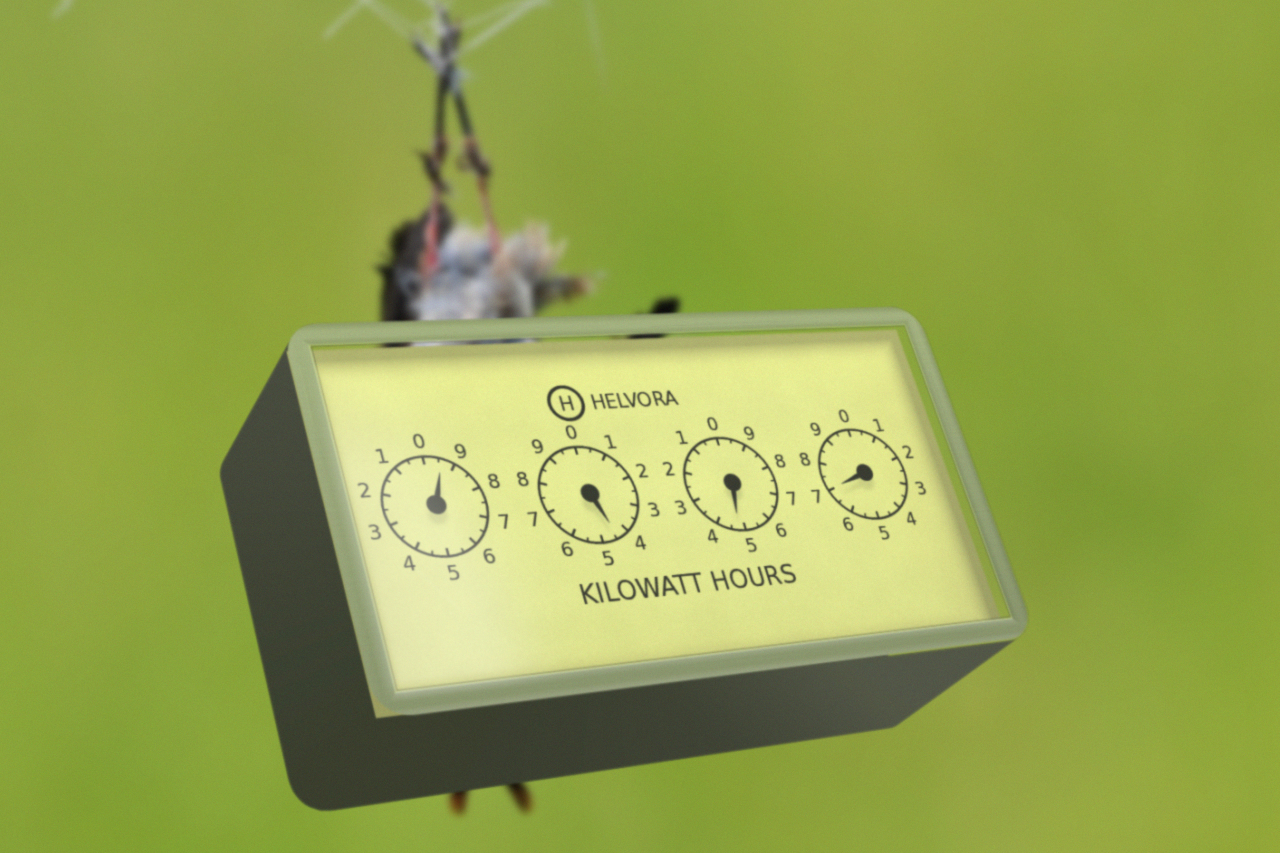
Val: 9447 kWh
